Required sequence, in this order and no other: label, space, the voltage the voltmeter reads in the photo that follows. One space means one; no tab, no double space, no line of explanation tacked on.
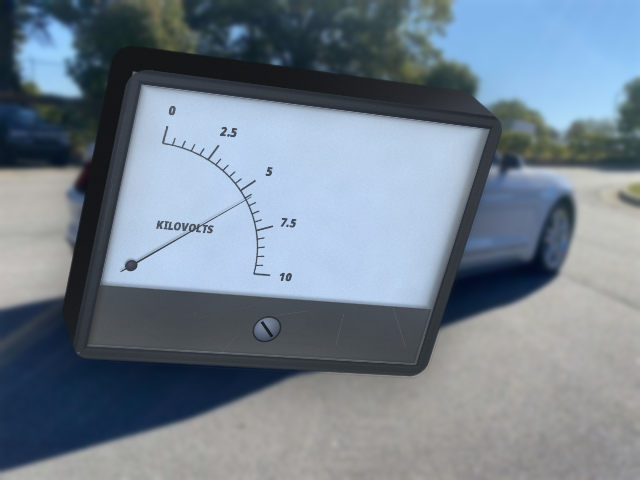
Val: 5.5 kV
